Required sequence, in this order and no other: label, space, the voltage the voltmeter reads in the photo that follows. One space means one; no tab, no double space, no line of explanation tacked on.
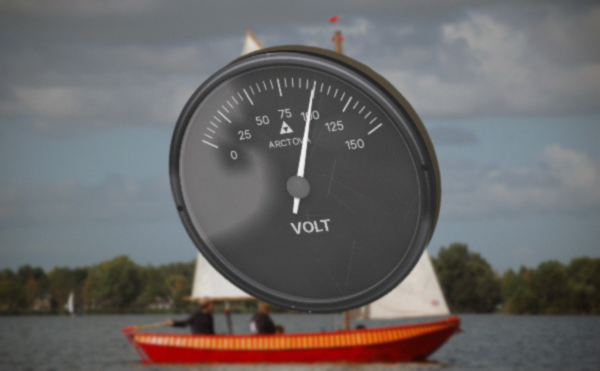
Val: 100 V
